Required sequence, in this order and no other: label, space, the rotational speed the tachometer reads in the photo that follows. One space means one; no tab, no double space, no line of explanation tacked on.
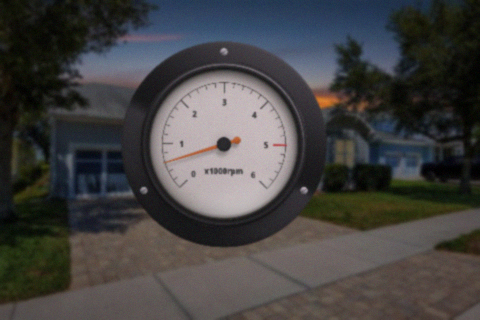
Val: 600 rpm
